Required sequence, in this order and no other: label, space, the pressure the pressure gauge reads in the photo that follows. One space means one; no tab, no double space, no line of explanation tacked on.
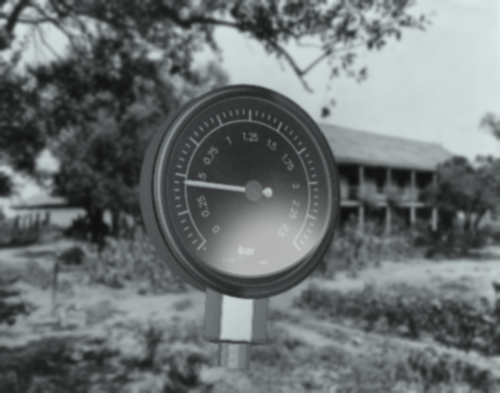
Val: 0.45 bar
